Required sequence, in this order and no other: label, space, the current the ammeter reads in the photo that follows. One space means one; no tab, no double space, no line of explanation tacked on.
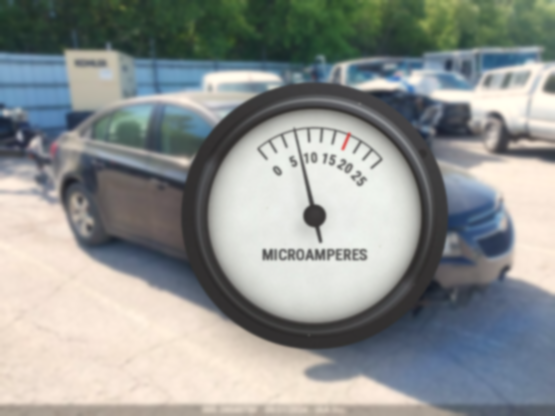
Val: 7.5 µA
